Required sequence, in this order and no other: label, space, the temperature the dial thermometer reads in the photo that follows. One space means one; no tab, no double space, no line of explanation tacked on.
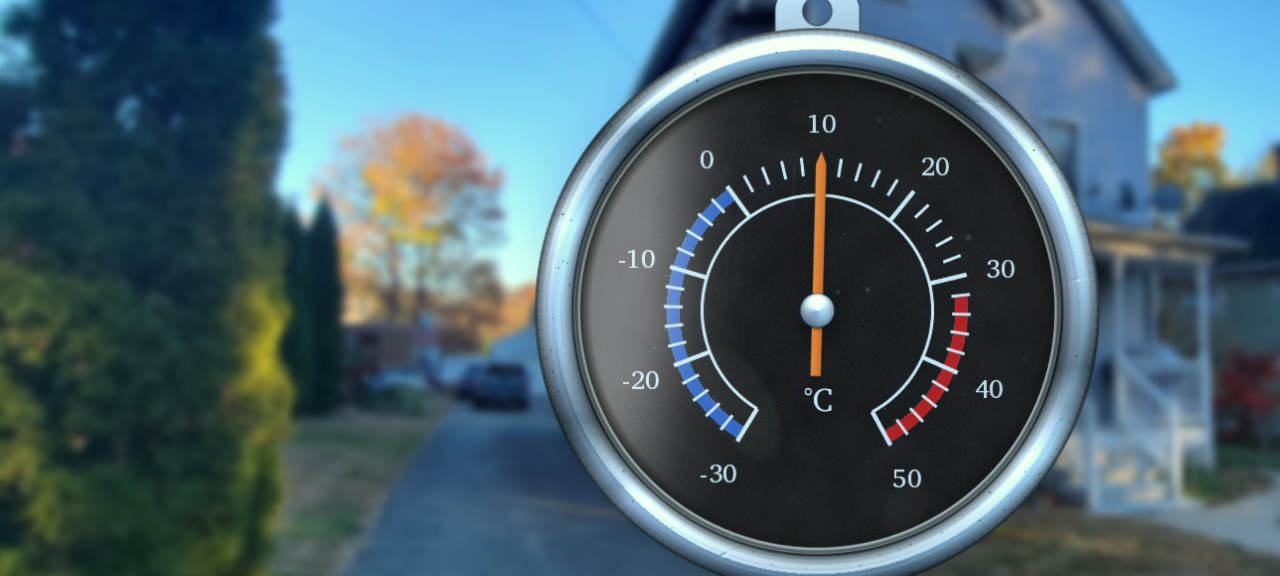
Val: 10 °C
